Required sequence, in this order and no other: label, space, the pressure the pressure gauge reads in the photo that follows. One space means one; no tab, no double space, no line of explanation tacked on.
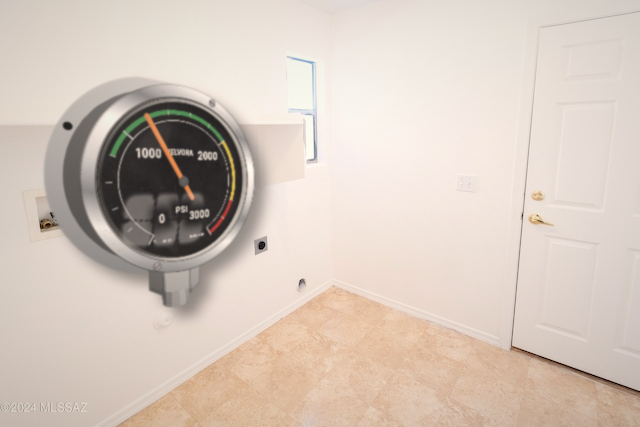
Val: 1200 psi
